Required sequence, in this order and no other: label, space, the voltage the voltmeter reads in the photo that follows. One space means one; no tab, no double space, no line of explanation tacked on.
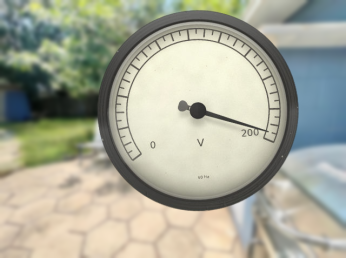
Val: 195 V
